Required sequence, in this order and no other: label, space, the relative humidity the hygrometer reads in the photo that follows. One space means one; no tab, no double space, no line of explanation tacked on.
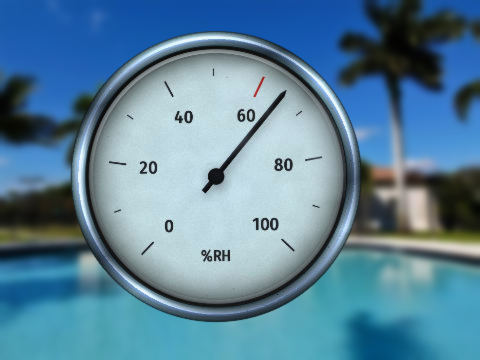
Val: 65 %
